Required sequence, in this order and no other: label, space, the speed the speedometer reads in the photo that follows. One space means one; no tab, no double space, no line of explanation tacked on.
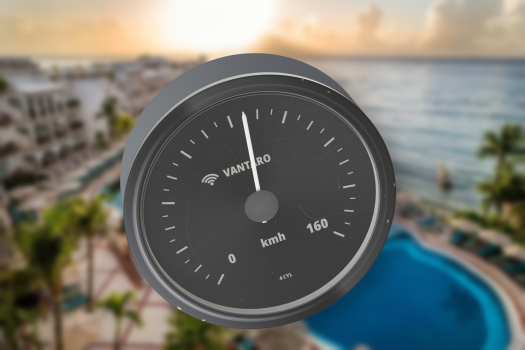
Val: 85 km/h
